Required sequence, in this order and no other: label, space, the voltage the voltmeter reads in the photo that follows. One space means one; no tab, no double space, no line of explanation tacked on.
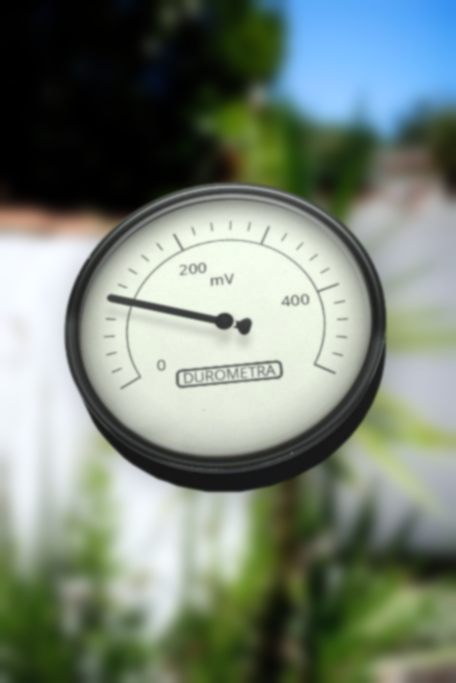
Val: 100 mV
